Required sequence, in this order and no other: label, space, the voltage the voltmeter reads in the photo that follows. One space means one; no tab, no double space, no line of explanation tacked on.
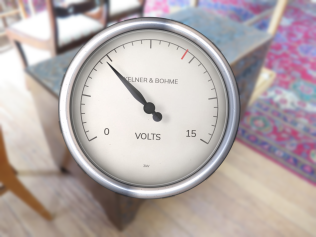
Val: 4.75 V
